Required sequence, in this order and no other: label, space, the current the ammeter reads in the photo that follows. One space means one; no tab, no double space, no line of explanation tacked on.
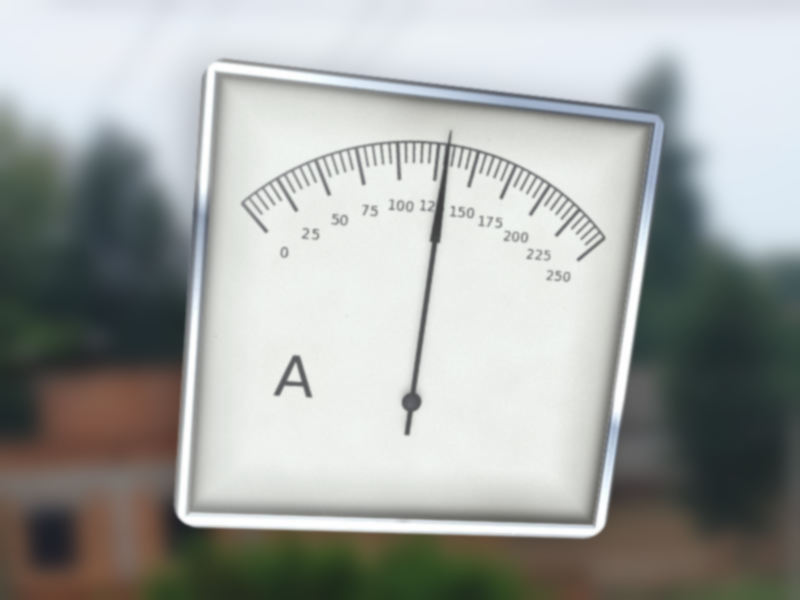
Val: 130 A
